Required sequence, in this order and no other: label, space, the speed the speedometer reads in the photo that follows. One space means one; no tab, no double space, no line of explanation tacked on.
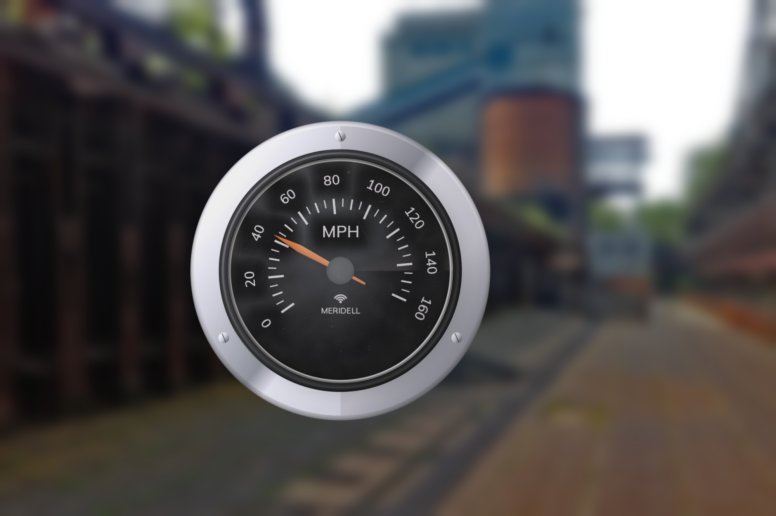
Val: 42.5 mph
